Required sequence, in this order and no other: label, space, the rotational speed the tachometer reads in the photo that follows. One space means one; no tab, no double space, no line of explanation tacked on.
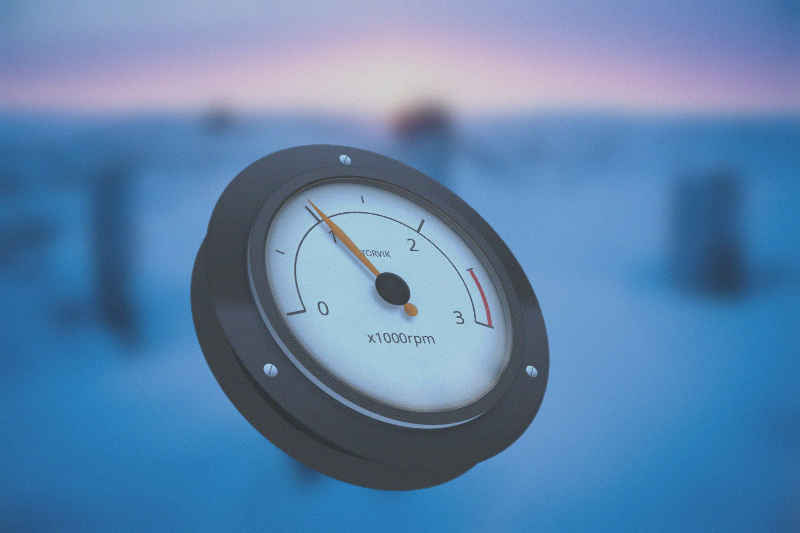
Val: 1000 rpm
